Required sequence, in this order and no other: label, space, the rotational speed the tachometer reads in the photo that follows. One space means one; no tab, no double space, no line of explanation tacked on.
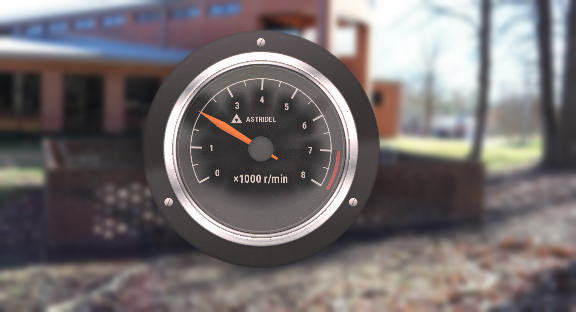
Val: 2000 rpm
